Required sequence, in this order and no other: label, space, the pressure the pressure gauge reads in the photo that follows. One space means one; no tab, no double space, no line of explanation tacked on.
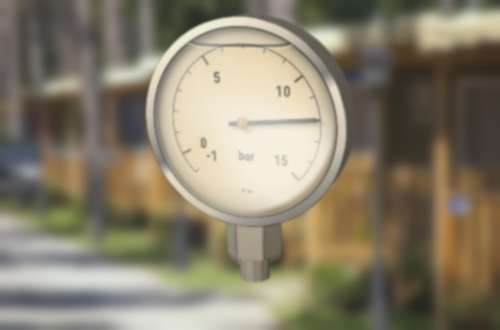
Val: 12 bar
